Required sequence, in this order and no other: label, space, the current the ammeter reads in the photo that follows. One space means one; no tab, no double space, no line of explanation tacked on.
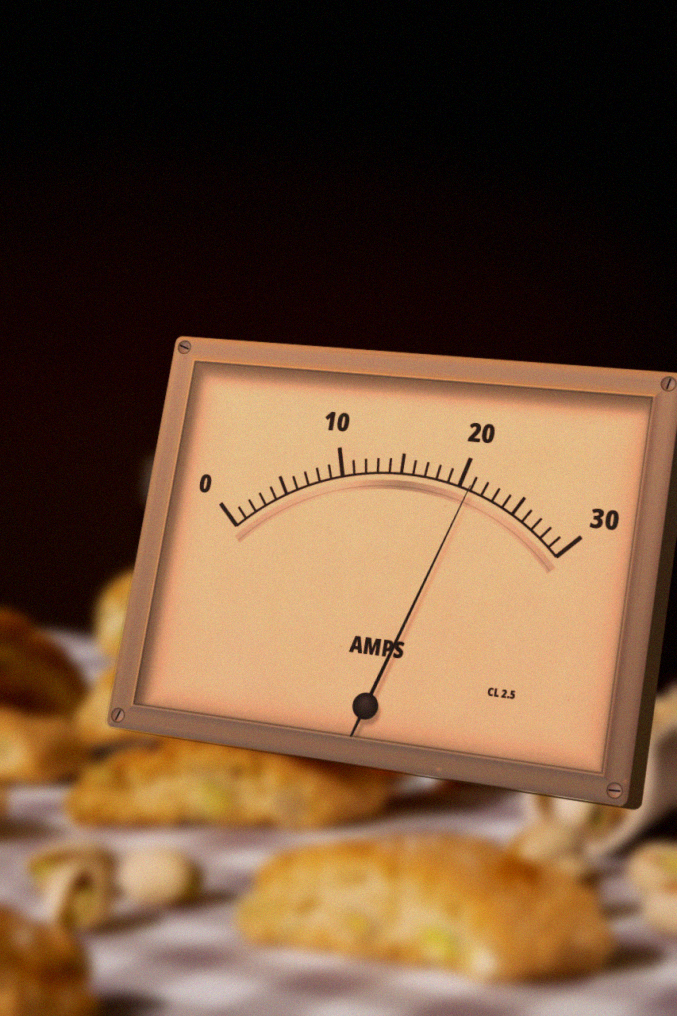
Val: 21 A
